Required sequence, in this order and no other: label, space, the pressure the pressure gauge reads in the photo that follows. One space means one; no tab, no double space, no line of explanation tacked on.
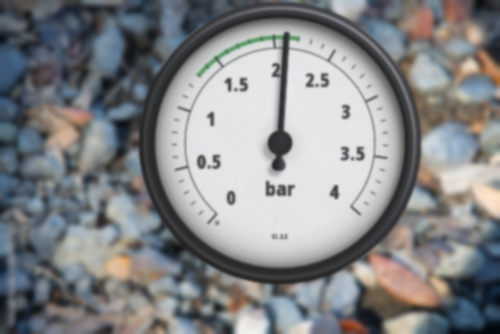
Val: 2.1 bar
